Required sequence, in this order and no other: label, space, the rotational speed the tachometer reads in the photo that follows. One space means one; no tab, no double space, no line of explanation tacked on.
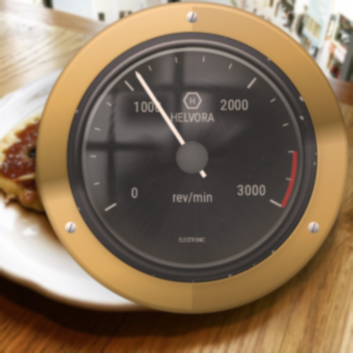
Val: 1100 rpm
